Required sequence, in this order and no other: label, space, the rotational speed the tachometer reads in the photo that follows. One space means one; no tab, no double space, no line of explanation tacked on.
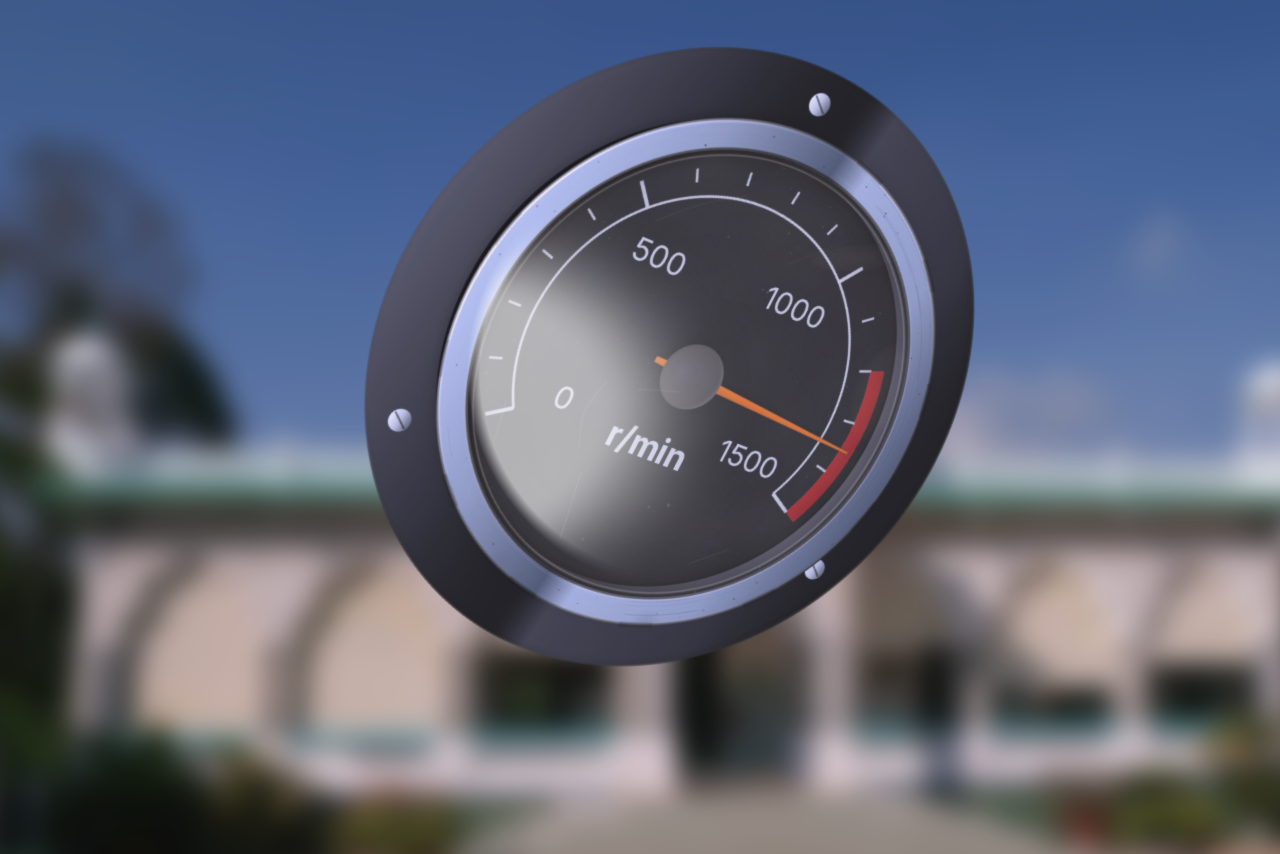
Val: 1350 rpm
